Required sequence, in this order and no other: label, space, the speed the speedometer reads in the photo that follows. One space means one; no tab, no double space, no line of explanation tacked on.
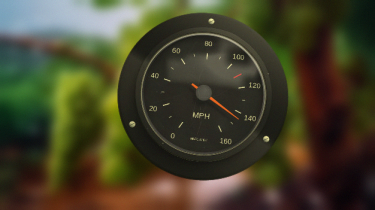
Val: 145 mph
